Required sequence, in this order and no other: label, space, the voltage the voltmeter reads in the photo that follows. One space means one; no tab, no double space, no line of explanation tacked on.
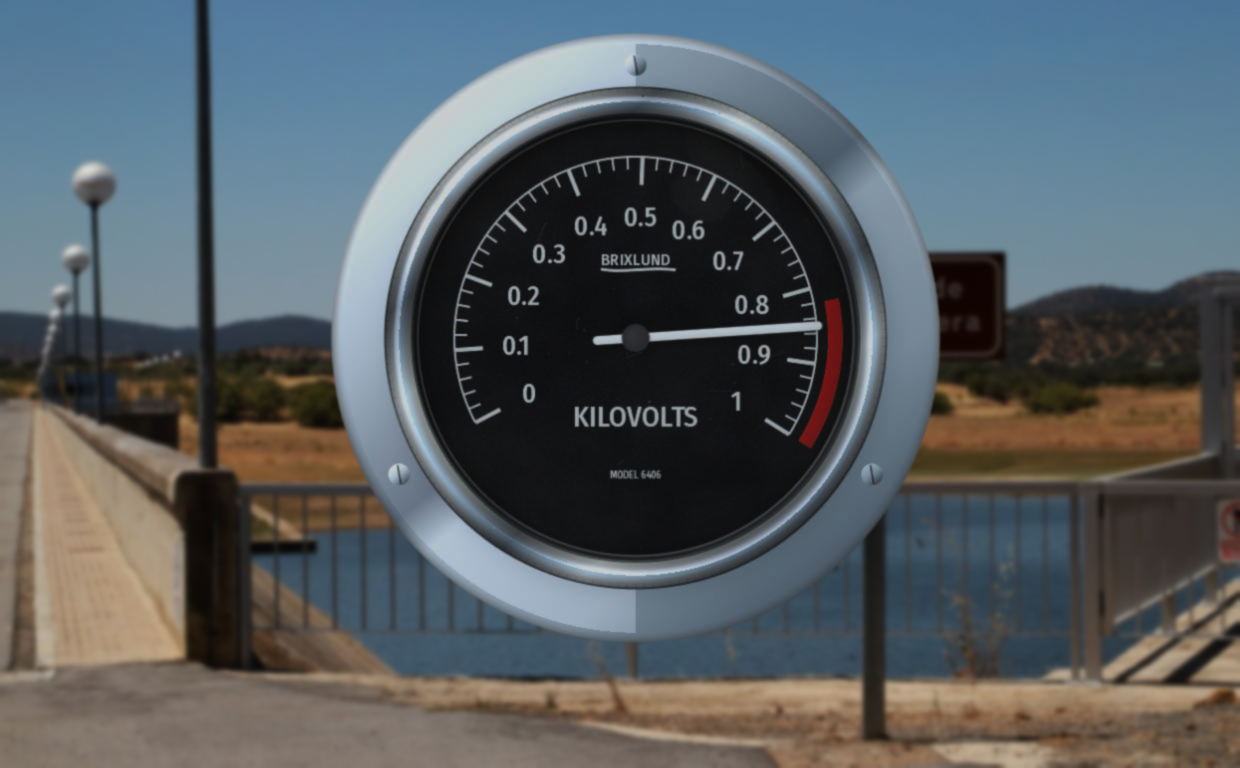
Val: 0.85 kV
